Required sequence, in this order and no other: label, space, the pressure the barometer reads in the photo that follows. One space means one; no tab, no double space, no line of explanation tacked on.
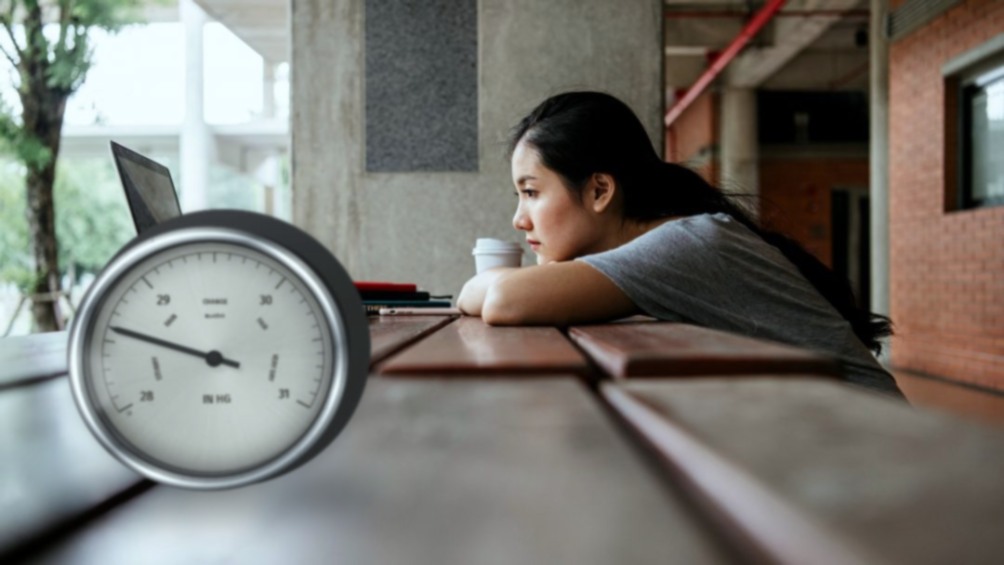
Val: 28.6 inHg
